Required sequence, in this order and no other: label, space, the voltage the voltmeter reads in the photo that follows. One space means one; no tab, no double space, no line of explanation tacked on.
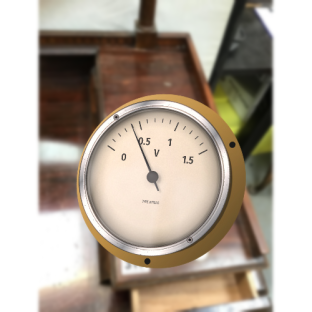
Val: 0.4 V
